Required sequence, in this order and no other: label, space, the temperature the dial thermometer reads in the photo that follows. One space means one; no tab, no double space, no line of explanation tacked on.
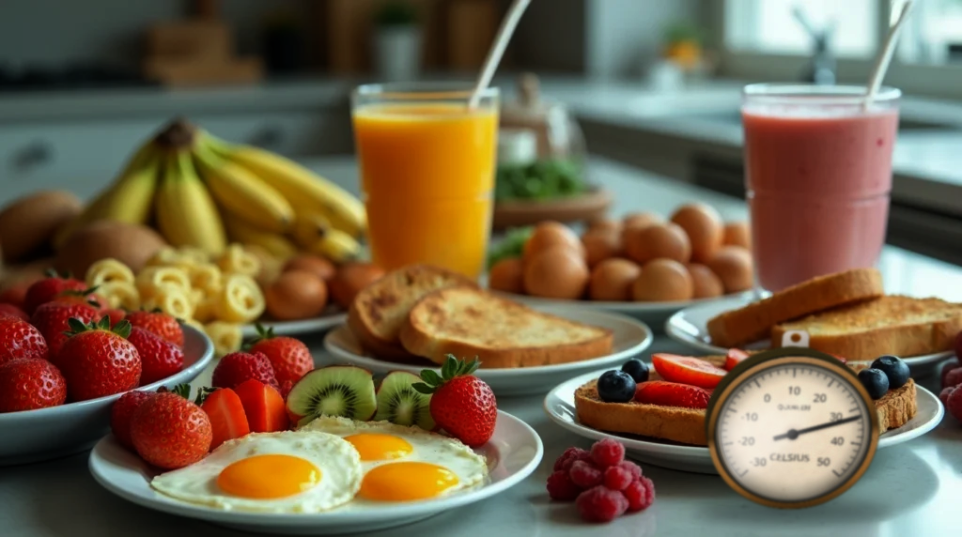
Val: 32 °C
